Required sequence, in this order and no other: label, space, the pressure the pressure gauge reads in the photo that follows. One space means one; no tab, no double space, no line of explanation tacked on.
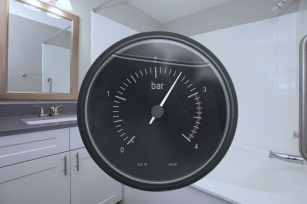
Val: 2.5 bar
